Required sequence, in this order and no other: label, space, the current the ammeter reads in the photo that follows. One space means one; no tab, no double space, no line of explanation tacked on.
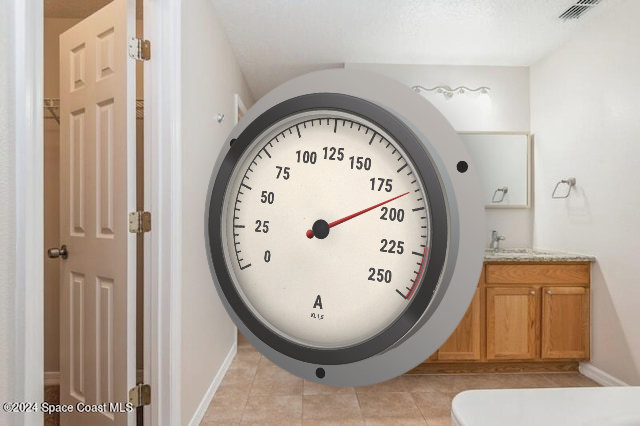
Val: 190 A
